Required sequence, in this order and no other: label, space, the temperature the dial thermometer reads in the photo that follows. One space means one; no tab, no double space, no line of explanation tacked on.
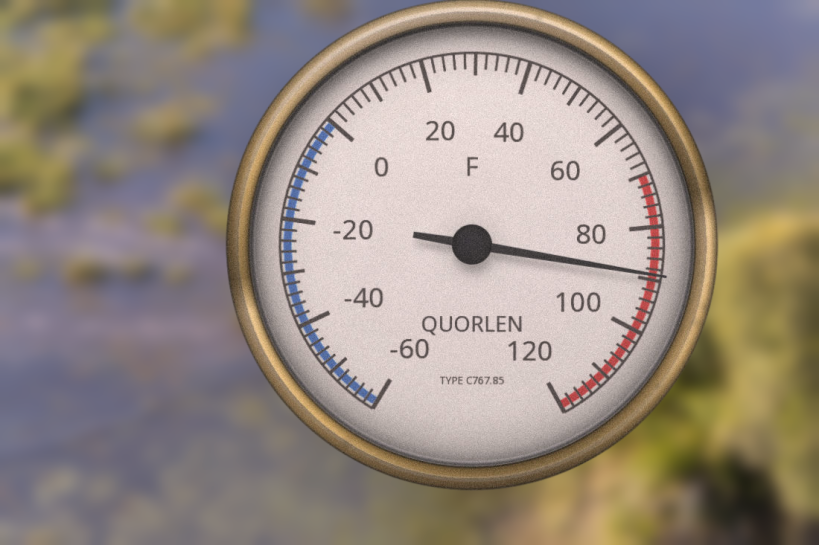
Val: 89 °F
